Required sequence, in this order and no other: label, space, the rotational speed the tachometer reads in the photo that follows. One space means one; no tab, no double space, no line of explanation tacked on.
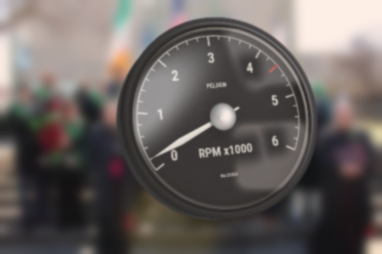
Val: 200 rpm
